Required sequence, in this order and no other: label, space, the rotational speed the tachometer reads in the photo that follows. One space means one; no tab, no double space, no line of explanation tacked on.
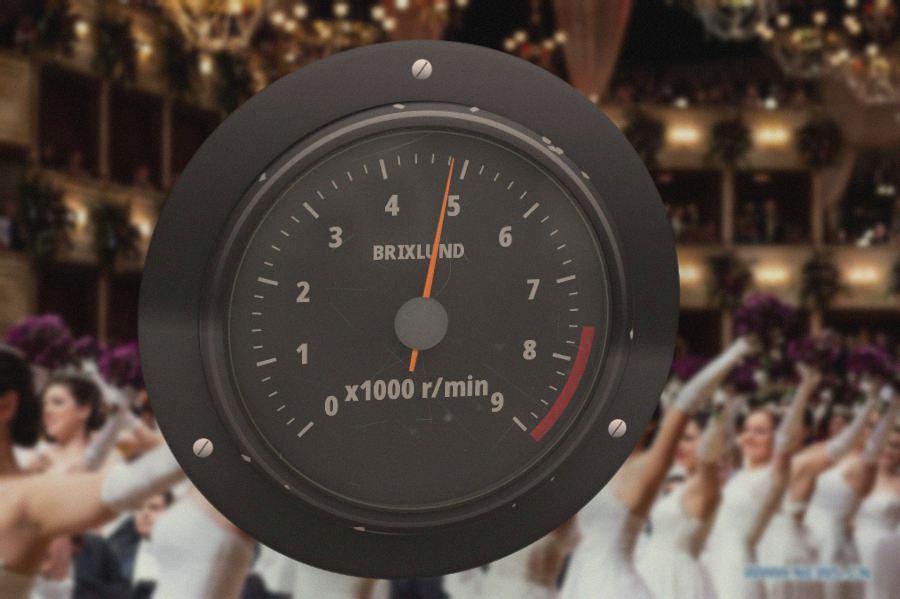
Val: 4800 rpm
